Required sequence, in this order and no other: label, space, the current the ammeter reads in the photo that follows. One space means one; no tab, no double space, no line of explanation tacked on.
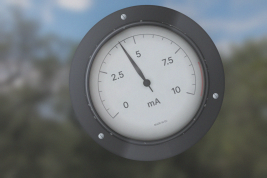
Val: 4.25 mA
